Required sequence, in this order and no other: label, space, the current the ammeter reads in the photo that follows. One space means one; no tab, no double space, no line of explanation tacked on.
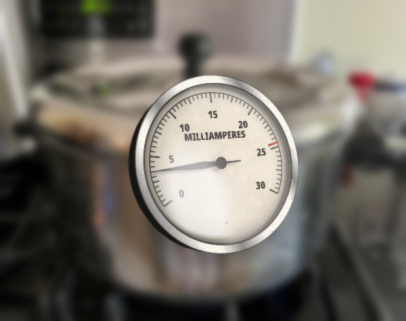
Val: 3.5 mA
